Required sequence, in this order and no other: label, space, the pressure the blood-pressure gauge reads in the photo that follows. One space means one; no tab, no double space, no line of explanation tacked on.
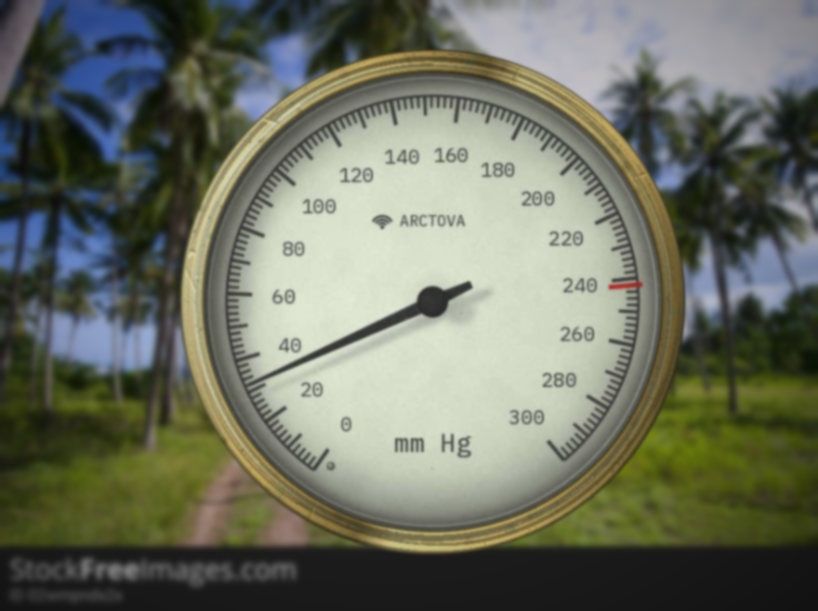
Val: 32 mmHg
